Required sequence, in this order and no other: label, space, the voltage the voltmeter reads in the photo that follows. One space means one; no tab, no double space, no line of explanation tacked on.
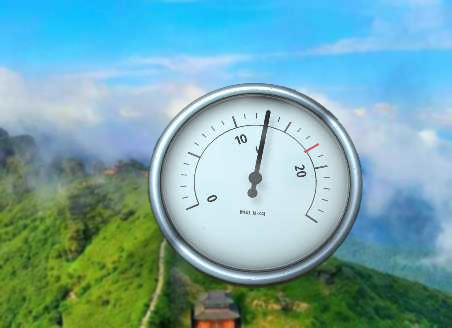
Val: 13 V
